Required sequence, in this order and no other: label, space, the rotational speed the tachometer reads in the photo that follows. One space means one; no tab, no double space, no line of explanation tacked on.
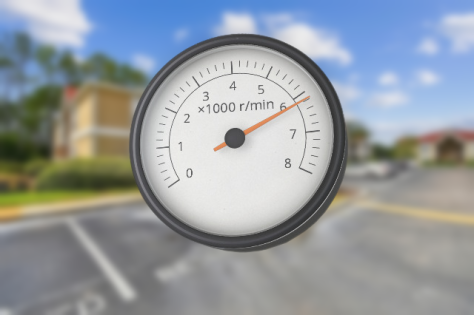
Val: 6200 rpm
